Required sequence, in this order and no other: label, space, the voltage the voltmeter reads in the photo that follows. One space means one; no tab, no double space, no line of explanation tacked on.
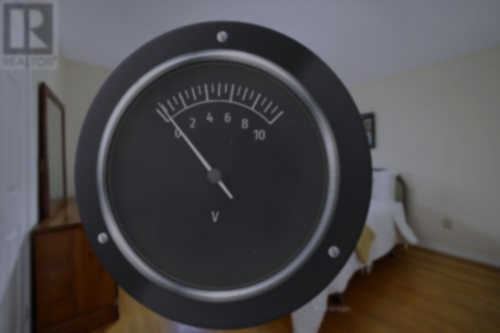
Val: 0.5 V
